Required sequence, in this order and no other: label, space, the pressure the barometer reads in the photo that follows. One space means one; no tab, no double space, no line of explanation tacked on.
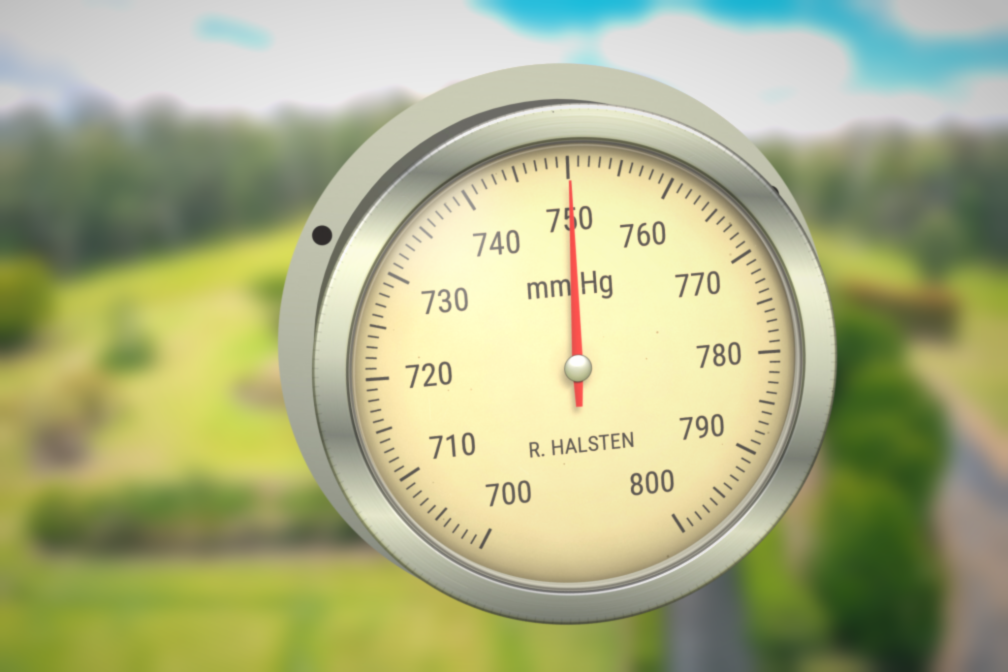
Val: 750 mmHg
